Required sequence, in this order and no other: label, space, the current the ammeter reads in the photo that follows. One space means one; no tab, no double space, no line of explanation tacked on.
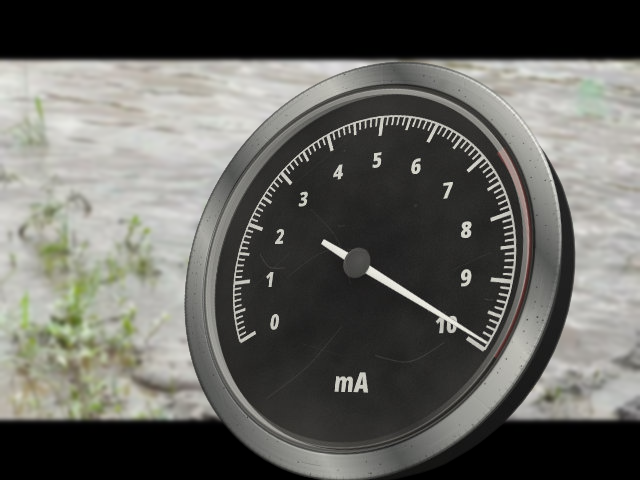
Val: 9.9 mA
